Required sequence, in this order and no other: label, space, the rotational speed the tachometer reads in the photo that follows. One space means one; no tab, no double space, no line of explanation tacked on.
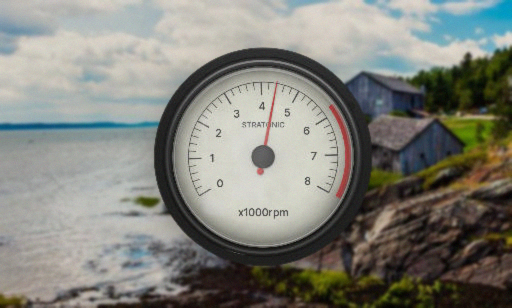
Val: 4400 rpm
